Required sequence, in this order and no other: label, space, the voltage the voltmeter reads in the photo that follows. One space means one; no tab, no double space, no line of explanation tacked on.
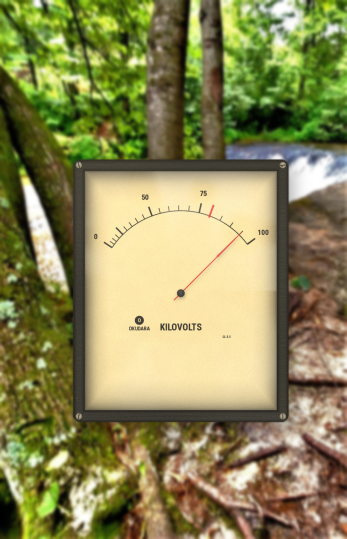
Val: 95 kV
